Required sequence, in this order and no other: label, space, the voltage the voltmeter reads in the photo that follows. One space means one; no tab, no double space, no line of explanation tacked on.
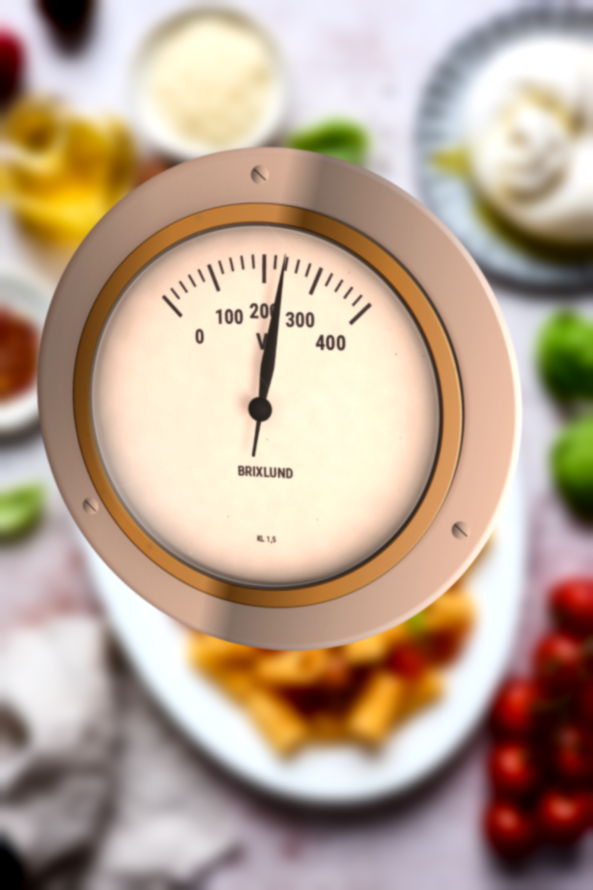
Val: 240 V
